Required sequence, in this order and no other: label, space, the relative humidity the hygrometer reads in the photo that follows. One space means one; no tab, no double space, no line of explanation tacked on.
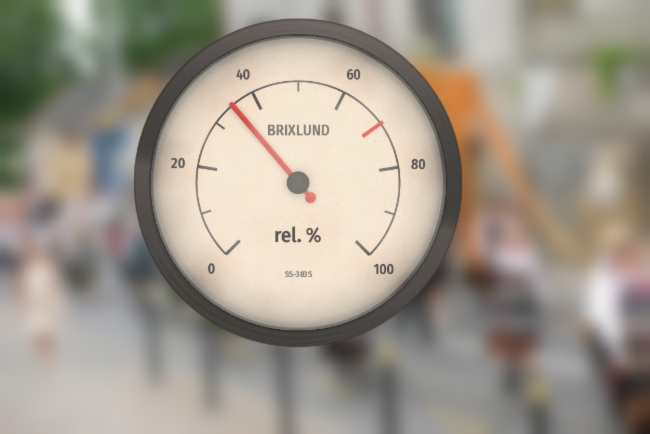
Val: 35 %
